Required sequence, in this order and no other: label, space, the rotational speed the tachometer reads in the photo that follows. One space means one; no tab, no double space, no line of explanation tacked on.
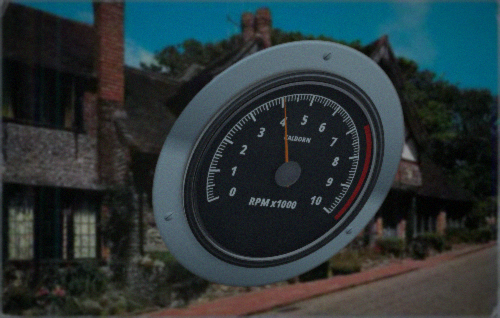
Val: 4000 rpm
